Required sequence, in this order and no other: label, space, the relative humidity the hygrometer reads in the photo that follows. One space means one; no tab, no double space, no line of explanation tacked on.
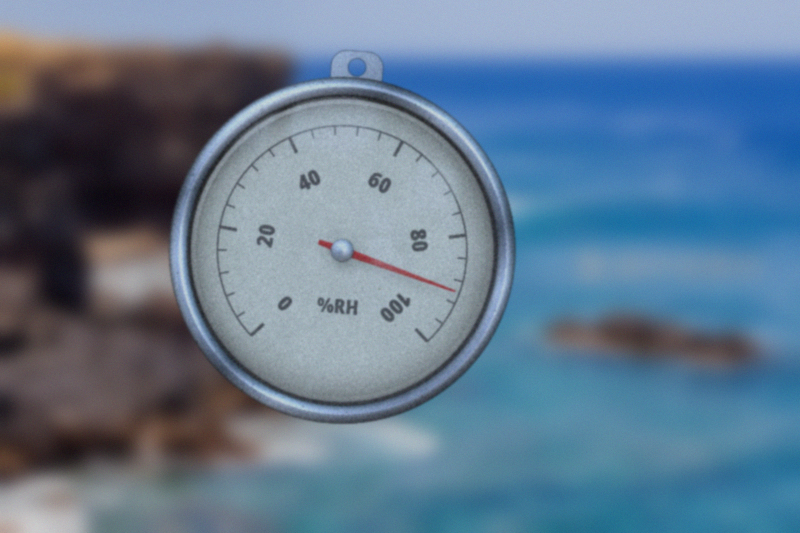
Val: 90 %
